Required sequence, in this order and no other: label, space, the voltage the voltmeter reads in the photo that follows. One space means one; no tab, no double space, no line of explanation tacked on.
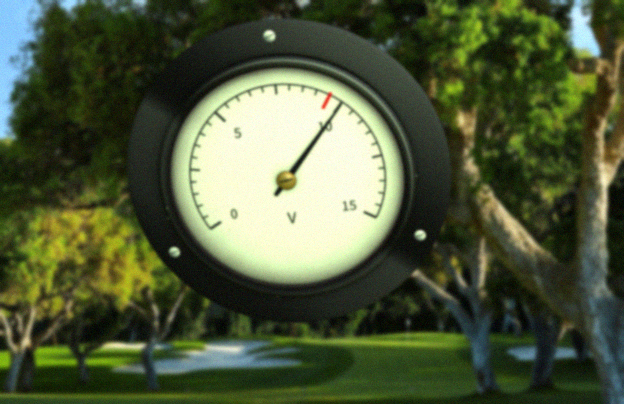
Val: 10 V
